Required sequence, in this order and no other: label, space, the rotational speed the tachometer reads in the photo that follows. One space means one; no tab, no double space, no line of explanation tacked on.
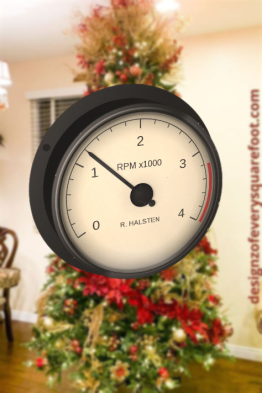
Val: 1200 rpm
